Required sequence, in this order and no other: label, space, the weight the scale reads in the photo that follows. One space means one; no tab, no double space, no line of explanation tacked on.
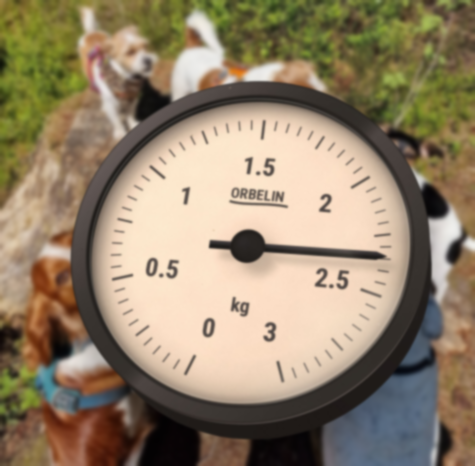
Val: 2.35 kg
